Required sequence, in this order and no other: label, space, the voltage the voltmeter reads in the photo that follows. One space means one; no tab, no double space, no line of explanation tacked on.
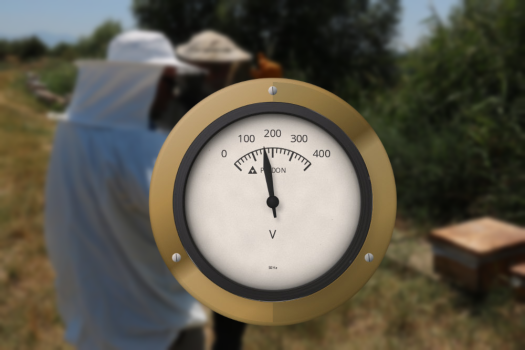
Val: 160 V
